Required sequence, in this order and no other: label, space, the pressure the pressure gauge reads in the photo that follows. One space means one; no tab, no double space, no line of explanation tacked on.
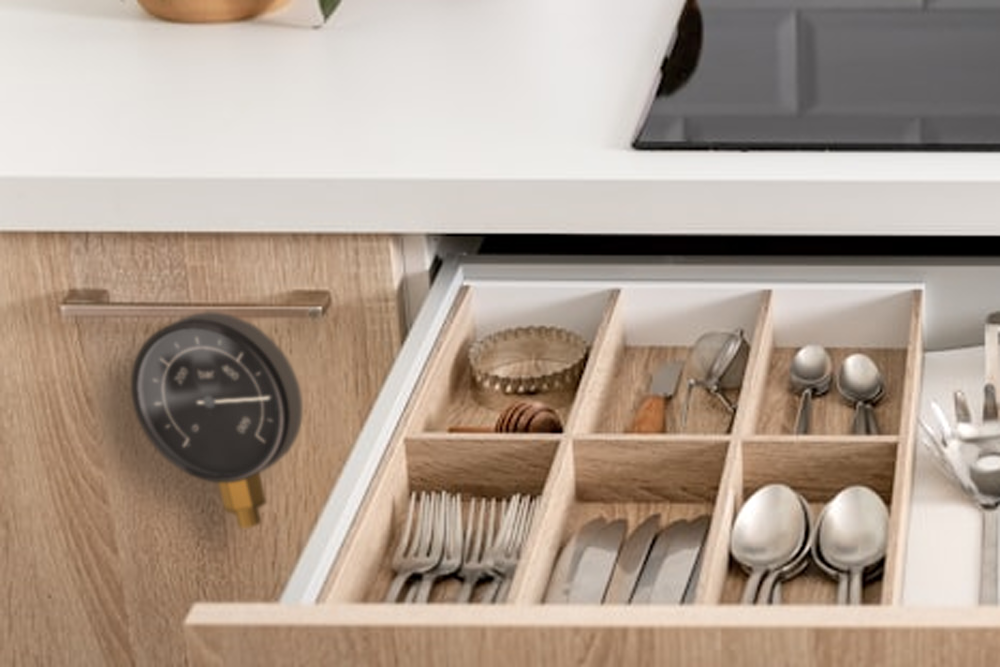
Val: 500 bar
